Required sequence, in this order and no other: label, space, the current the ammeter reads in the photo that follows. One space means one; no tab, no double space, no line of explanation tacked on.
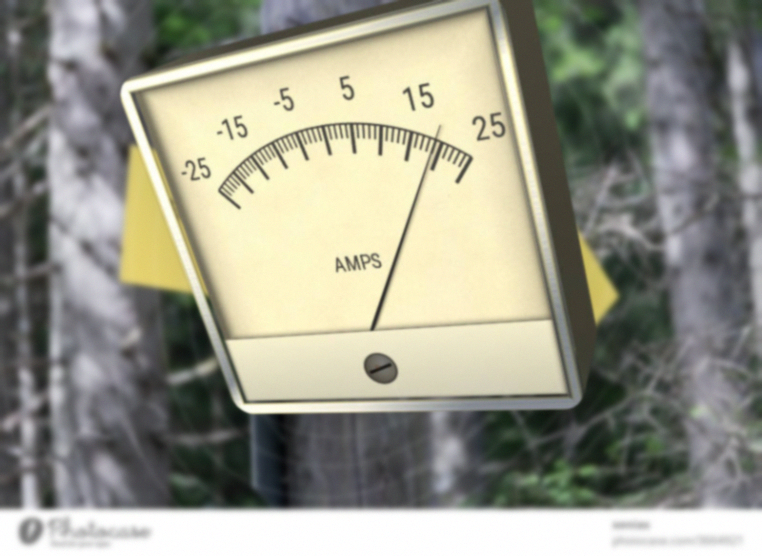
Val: 19 A
